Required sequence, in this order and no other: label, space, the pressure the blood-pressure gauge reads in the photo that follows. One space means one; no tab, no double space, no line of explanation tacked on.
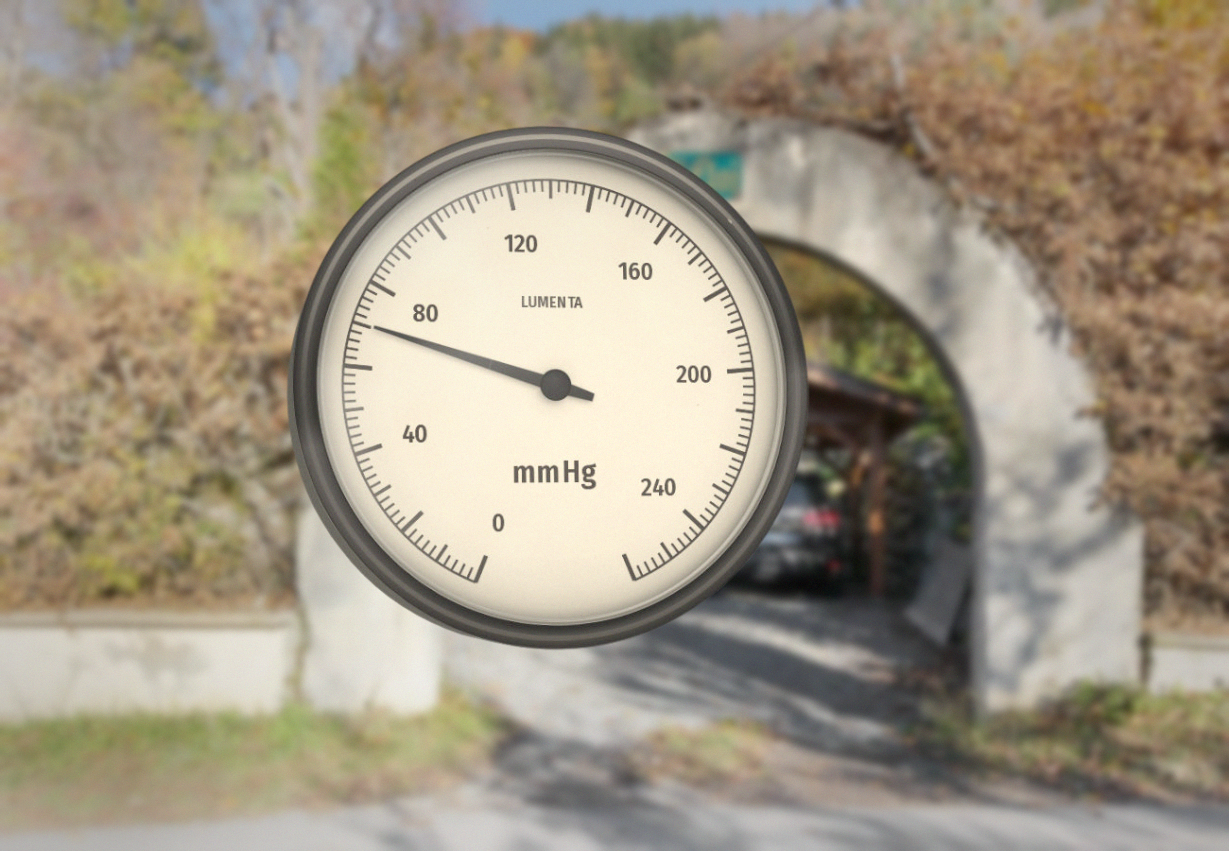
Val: 70 mmHg
